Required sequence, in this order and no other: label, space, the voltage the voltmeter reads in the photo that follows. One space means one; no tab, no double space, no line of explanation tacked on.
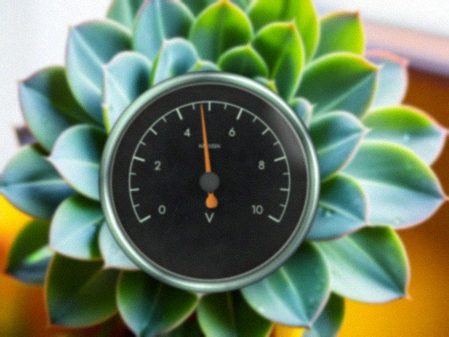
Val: 4.75 V
